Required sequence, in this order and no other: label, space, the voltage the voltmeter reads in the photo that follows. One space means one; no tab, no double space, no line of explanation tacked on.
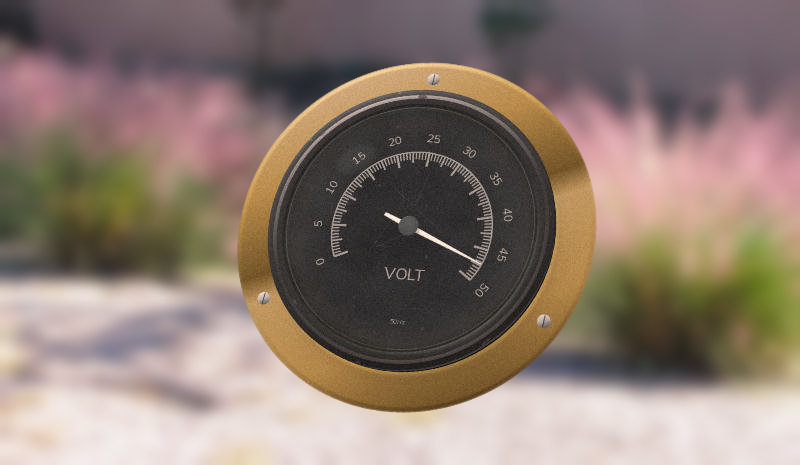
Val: 47.5 V
